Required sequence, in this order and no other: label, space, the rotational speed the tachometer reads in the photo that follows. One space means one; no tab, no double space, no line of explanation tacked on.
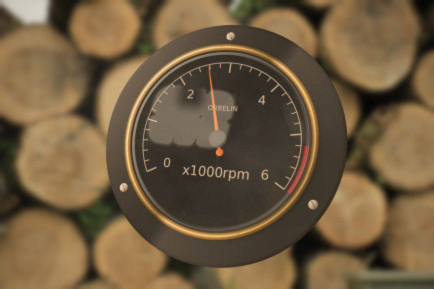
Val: 2600 rpm
